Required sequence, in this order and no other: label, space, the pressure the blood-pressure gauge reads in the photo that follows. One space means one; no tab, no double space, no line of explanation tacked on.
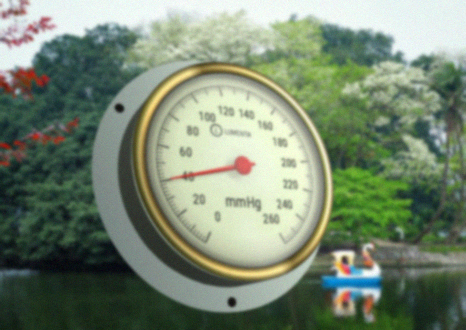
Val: 40 mmHg
